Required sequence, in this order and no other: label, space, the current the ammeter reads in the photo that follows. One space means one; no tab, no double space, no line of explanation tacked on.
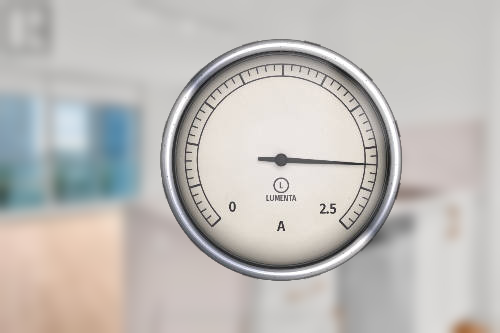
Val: 2.1 A
